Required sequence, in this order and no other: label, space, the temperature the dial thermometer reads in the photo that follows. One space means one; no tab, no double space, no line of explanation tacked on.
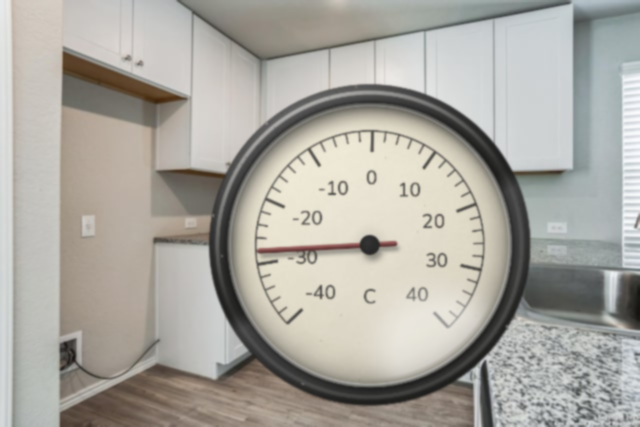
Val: -28 °C
